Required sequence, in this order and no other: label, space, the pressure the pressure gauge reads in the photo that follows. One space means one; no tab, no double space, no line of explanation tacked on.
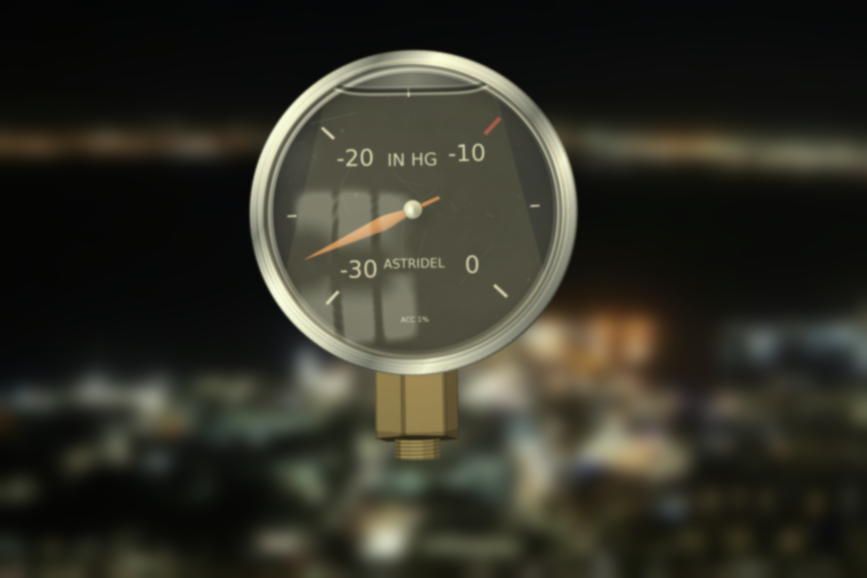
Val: -27.5 inHg
